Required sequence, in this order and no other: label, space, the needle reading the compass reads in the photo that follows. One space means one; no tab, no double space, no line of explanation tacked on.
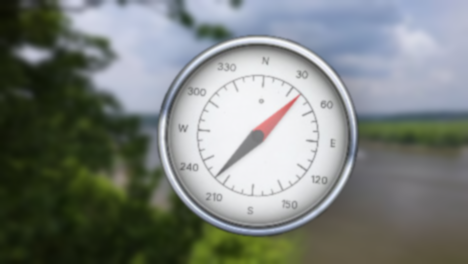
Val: 40 °
